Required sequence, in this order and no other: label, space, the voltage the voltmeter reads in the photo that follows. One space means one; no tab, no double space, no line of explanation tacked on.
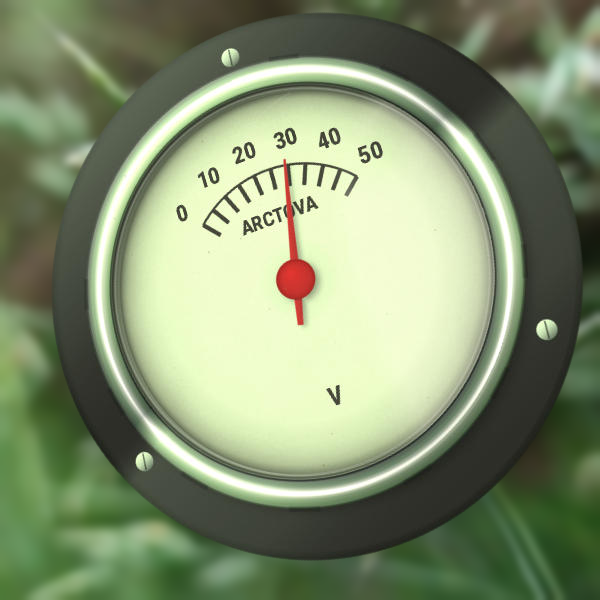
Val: 30 V
